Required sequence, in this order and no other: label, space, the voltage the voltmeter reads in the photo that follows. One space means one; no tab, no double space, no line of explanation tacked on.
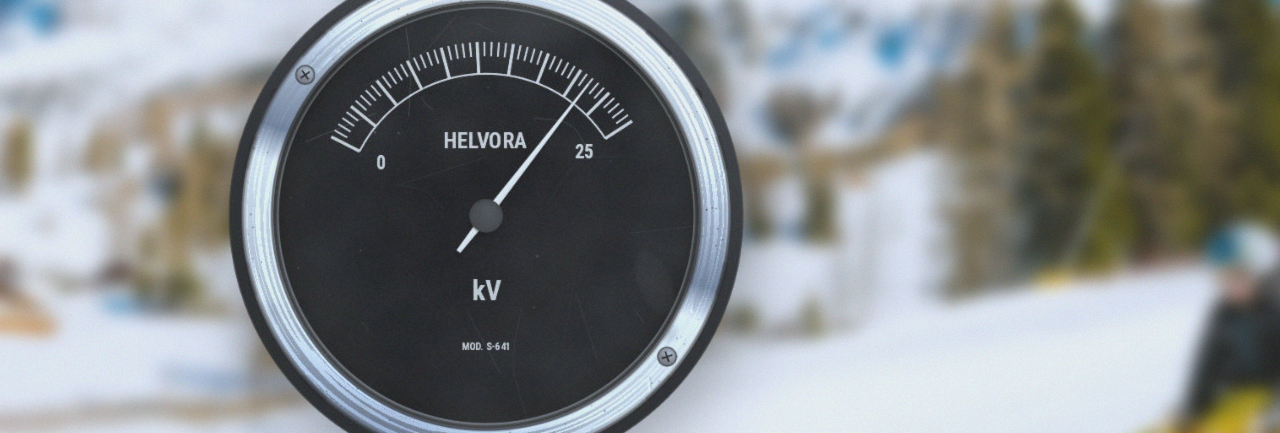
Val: 21 kV
